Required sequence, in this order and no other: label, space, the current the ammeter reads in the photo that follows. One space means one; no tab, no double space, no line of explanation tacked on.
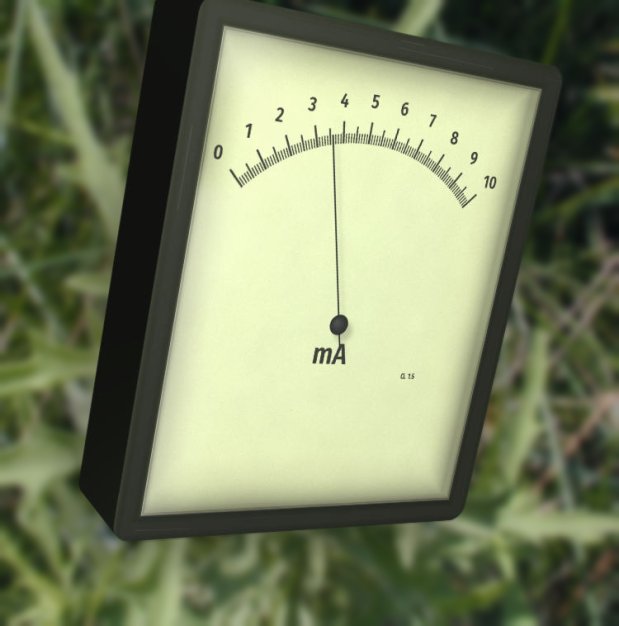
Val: 3.5 mA
